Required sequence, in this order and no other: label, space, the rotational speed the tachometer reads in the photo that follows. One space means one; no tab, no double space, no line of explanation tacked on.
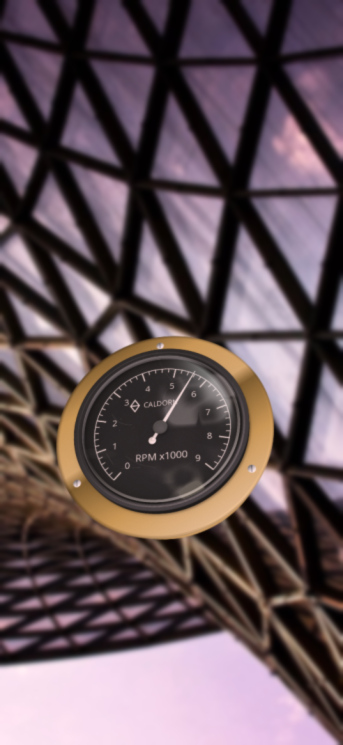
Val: 5600 rpm
